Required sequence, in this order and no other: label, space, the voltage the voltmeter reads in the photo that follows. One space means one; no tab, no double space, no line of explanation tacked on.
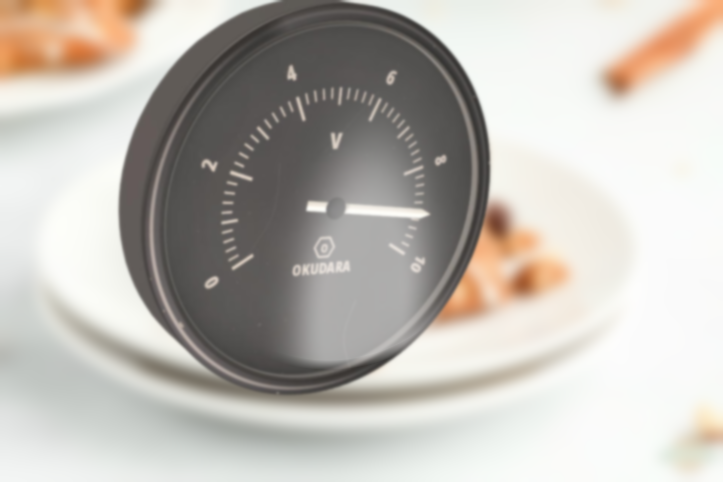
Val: 9 V
